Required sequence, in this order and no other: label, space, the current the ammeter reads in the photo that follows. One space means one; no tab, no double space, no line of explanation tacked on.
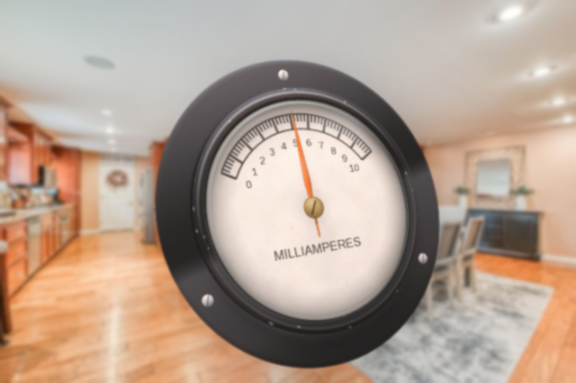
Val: 5 mA
